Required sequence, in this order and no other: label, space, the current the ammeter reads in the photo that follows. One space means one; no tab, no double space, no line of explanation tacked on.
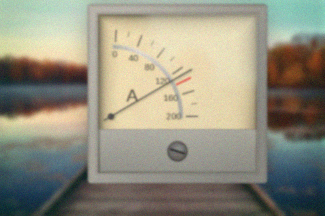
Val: 130 A
